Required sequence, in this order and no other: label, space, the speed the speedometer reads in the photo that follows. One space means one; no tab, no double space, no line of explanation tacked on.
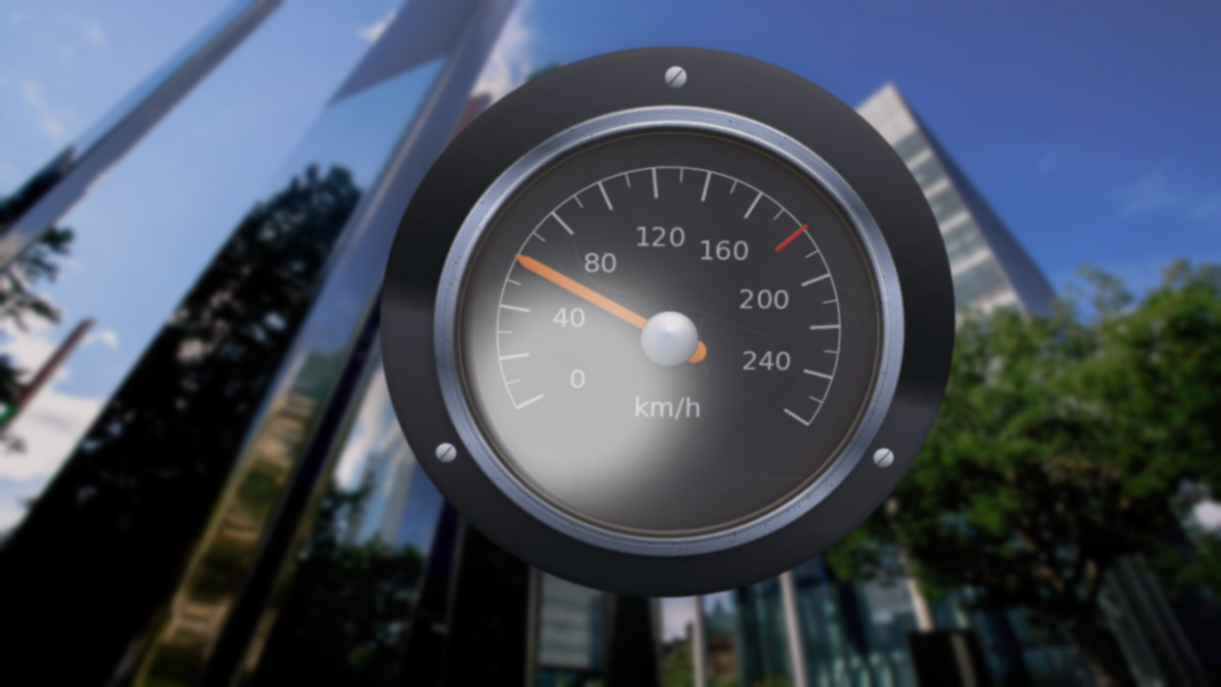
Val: 60 km/h
